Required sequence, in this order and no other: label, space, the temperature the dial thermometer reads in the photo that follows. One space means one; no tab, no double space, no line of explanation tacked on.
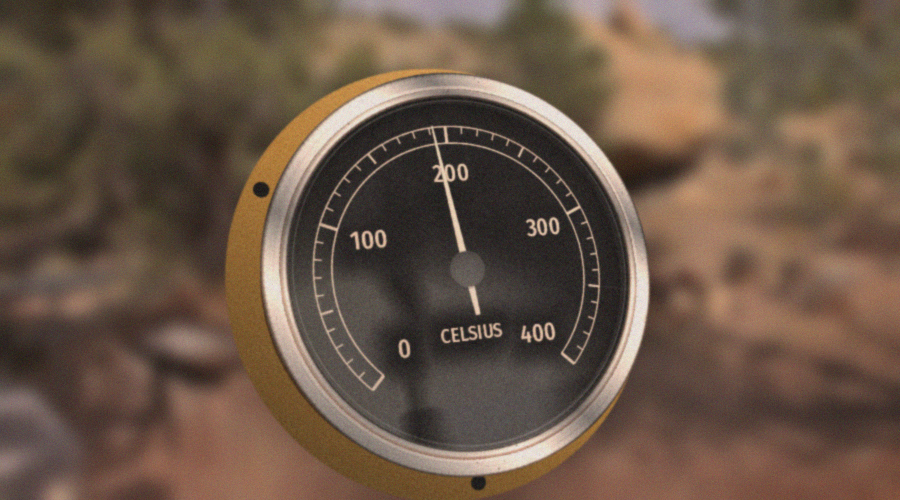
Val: 190 °C
